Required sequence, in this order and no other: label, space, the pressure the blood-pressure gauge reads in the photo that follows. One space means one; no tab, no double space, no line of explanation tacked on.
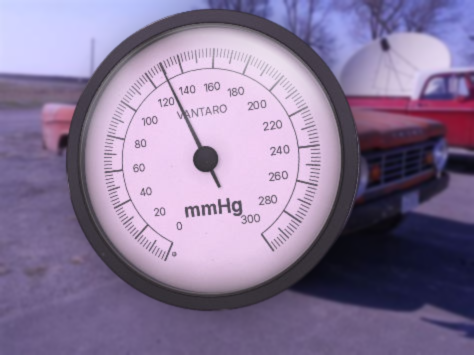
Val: 130 mmHg
